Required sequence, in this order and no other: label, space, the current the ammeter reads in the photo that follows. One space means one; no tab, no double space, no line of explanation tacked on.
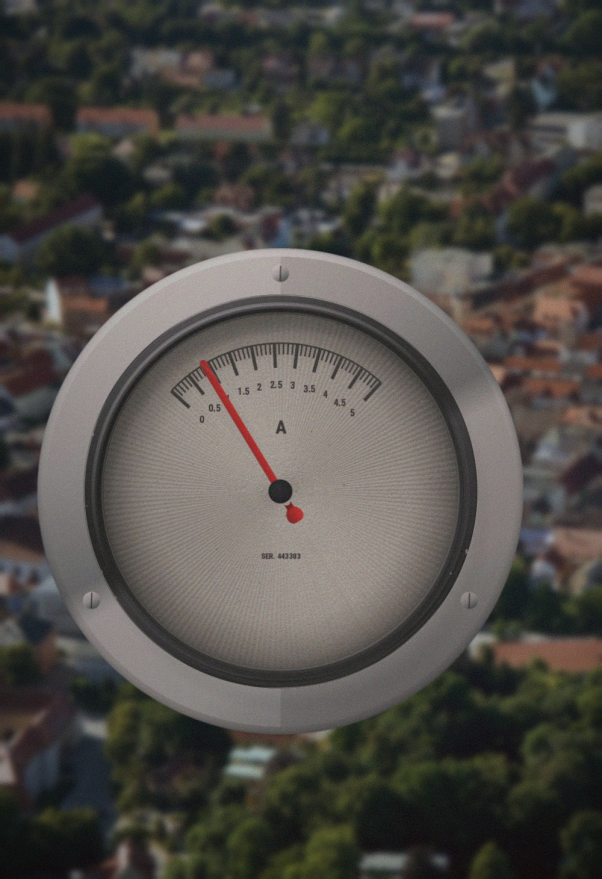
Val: 0.9 A
